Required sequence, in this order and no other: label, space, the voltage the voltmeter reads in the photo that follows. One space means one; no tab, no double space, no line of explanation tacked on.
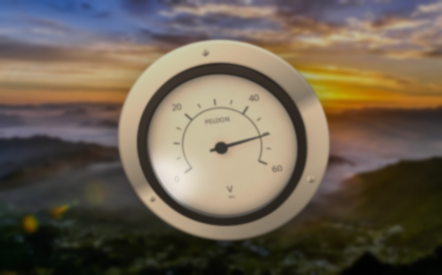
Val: 50 V
